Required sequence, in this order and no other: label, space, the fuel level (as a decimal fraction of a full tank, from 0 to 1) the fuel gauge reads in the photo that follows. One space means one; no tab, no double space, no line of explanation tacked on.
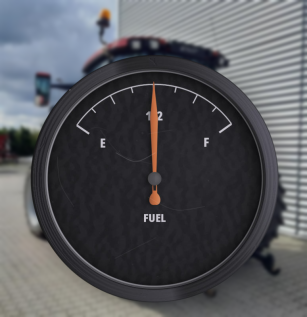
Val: 0.5
